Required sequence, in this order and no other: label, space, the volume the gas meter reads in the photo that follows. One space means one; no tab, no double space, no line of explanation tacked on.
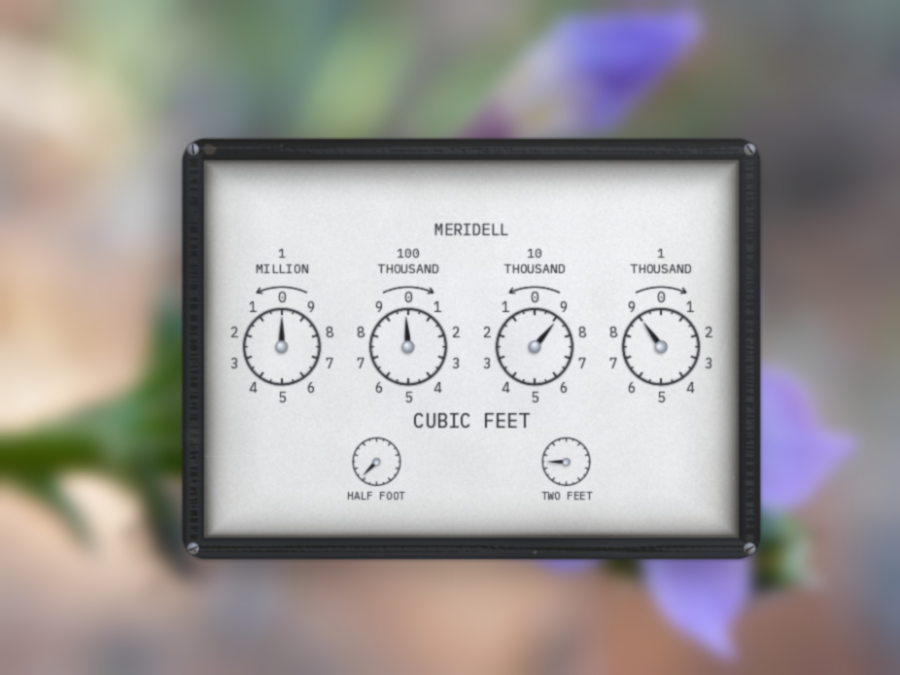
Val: 998900 ft³
